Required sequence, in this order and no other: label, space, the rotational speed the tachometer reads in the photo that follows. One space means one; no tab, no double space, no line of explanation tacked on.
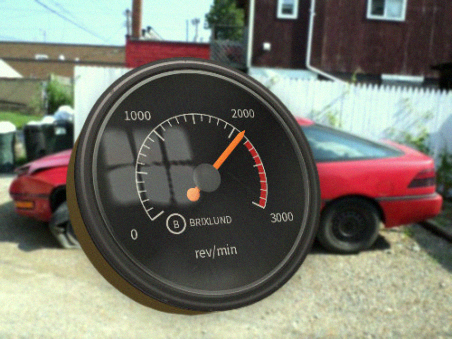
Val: 2100 rpm
